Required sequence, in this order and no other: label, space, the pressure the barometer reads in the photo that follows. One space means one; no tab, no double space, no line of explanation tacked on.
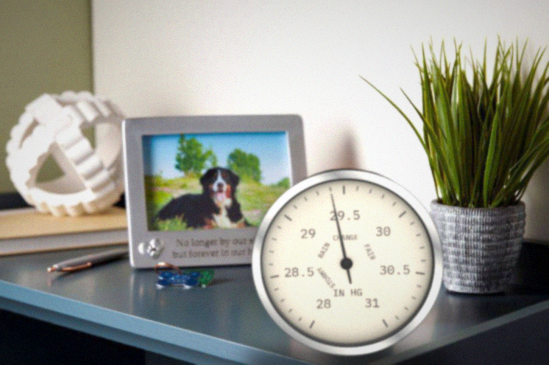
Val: 29.4 inHg
